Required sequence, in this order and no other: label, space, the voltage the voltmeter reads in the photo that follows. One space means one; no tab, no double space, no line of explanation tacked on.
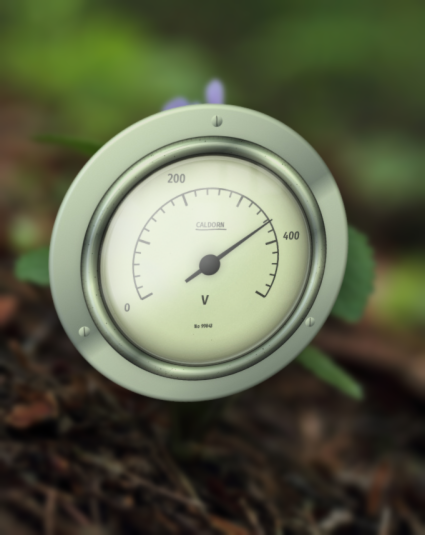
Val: 360 V
